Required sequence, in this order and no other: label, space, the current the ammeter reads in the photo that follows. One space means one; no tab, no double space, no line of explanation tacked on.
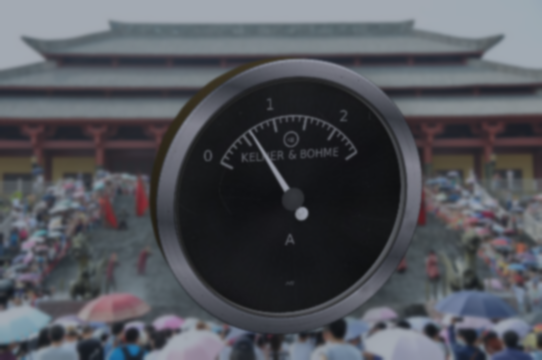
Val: 0.6 A
